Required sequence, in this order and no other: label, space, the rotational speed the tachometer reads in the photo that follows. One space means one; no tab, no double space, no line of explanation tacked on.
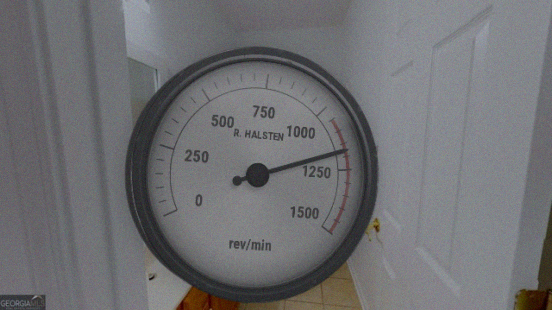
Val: 1175 rpm
